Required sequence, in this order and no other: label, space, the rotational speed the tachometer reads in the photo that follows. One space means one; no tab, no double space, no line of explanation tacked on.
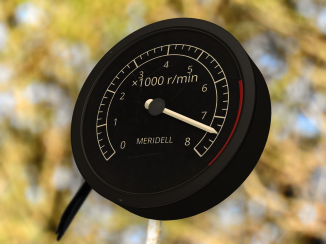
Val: 7400 rpm
